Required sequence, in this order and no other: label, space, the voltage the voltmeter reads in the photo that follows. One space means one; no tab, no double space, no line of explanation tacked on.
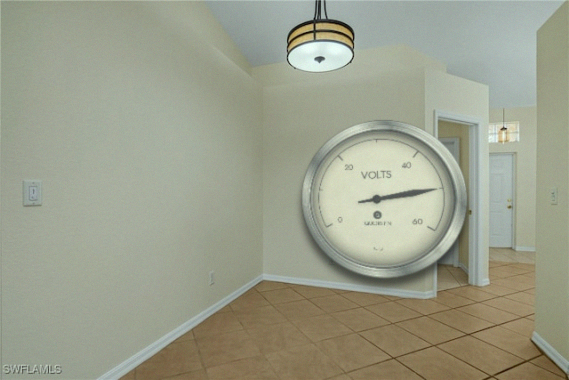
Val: 50 V
